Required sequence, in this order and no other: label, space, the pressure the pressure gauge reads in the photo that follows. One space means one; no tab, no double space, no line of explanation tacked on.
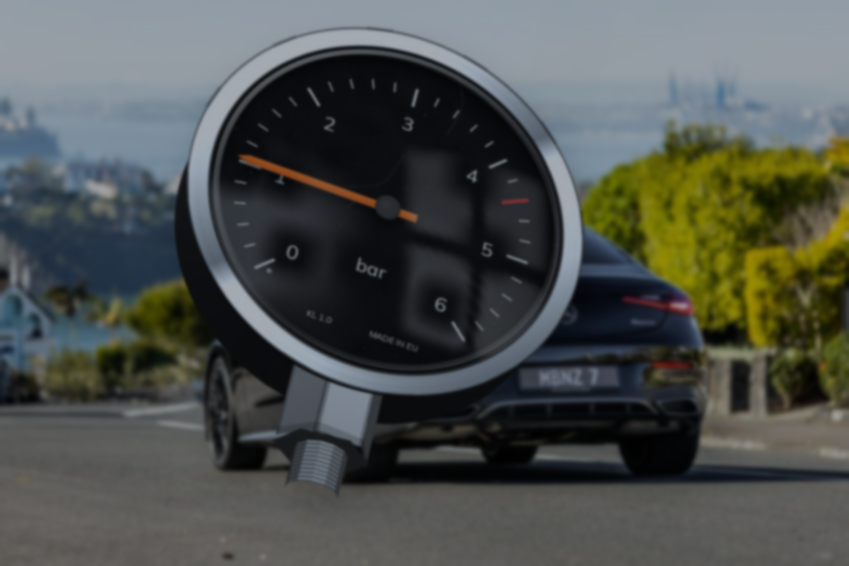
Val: 1 bar
